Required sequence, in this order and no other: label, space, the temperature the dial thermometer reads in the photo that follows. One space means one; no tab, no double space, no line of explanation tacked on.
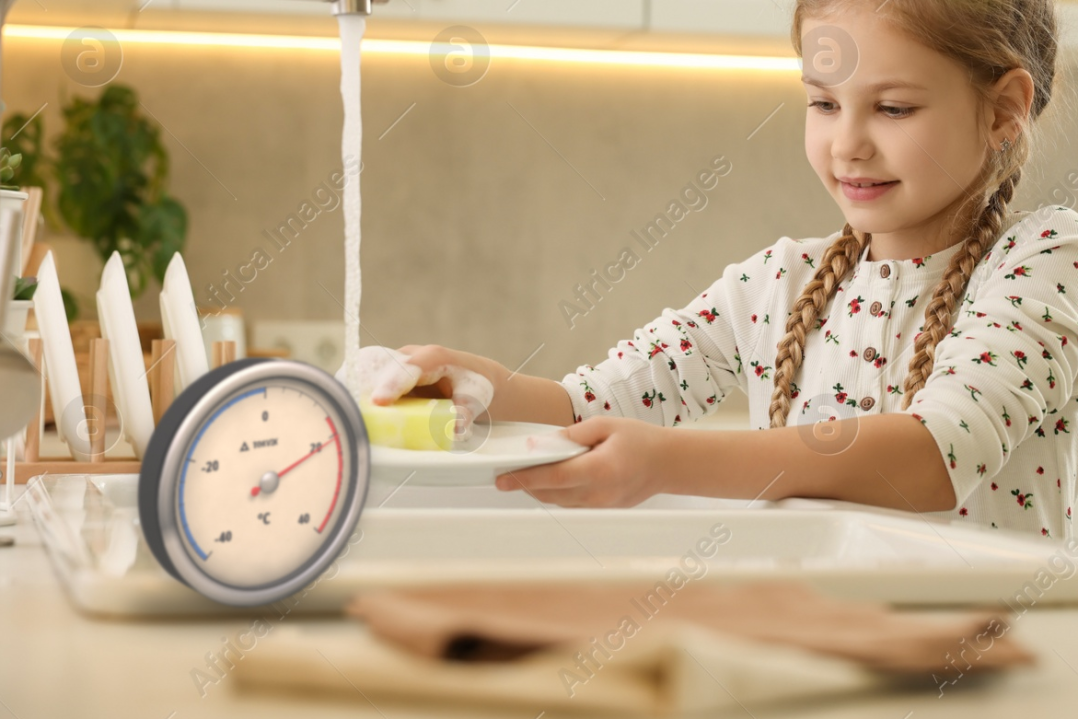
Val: 20 °C
